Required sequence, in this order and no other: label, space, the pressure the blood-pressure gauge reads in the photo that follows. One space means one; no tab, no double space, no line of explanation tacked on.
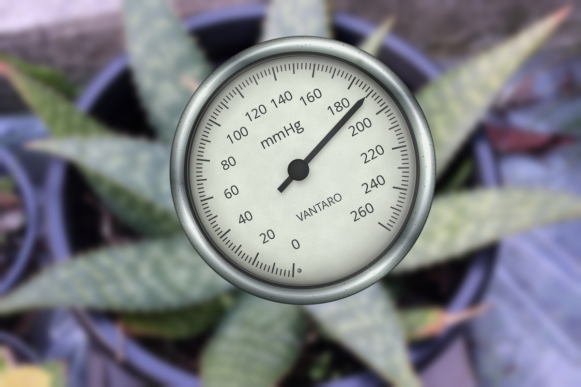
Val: 190 mmHg
